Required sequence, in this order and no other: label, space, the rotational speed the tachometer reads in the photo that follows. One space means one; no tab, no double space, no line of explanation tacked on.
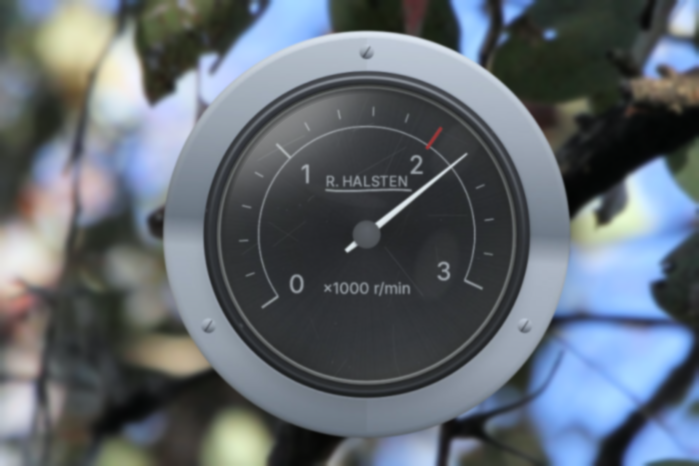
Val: 2200 rpm
